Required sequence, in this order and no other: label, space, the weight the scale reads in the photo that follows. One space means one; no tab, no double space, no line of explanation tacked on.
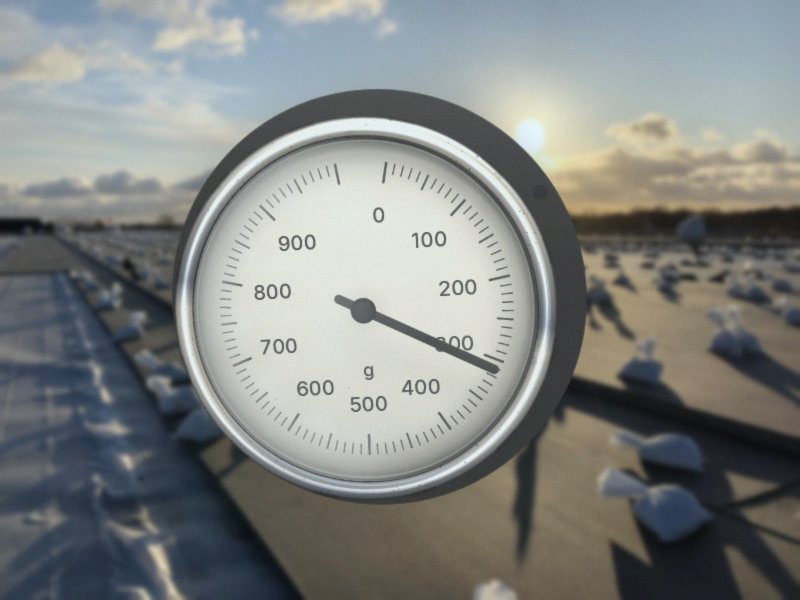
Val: 310 g
